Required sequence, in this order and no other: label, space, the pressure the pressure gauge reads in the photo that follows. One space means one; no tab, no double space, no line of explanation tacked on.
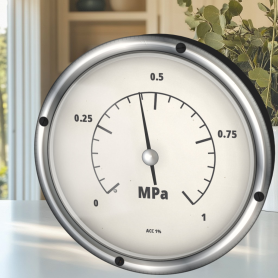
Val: 0.45 MPa
